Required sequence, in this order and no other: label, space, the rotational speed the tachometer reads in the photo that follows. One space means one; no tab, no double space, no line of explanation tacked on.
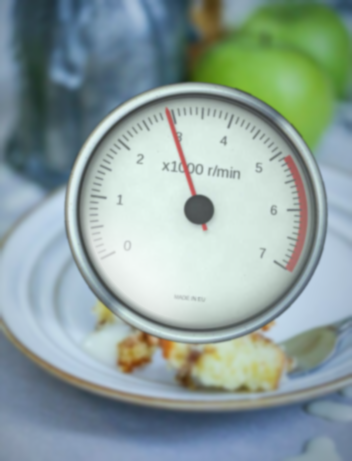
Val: 2900 rpm
